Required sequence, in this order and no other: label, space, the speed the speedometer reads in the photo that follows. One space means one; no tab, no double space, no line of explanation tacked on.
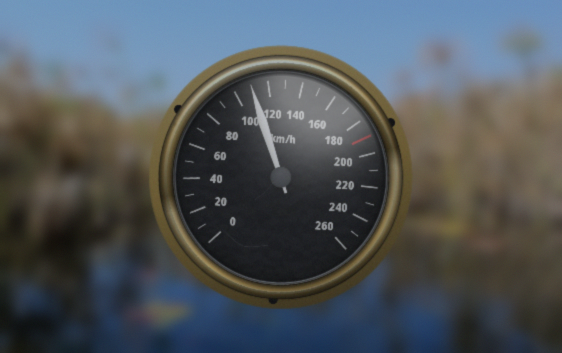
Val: 110 km/h
